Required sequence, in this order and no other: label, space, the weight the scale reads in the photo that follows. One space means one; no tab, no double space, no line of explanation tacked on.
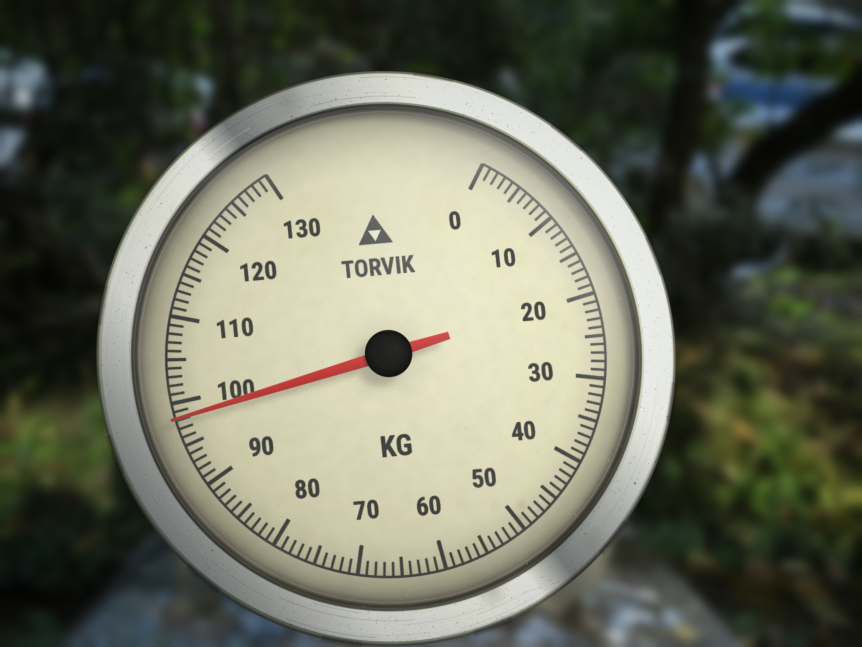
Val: 98 kg
